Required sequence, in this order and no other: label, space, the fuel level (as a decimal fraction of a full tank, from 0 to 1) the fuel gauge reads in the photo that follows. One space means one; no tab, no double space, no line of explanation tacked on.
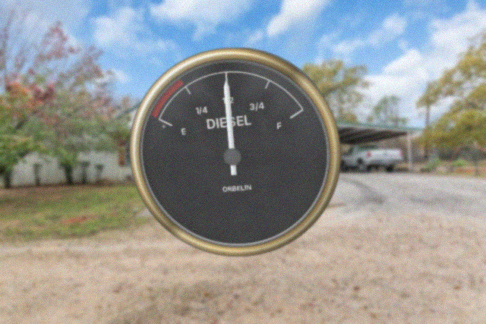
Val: 0.5
